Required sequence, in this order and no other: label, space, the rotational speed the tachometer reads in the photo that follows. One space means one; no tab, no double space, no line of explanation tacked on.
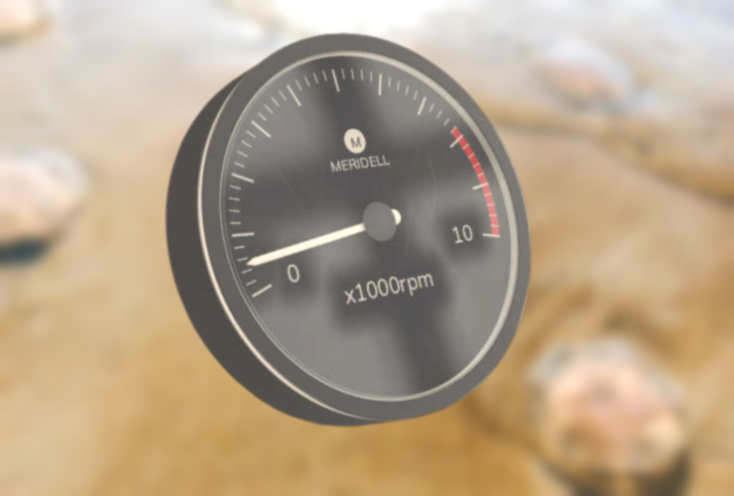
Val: 500 rpm
